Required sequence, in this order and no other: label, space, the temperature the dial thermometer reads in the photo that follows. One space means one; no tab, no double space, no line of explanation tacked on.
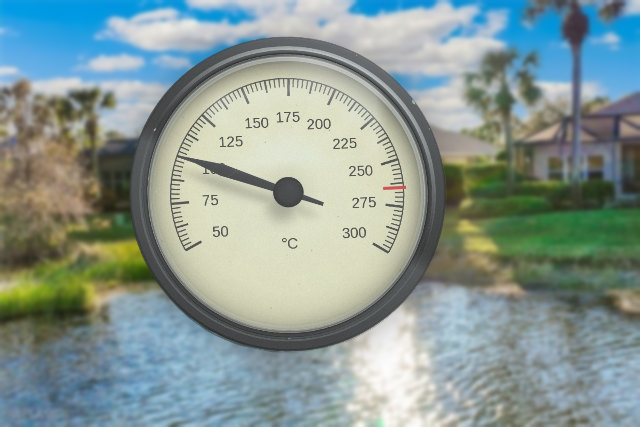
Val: 100 °C
